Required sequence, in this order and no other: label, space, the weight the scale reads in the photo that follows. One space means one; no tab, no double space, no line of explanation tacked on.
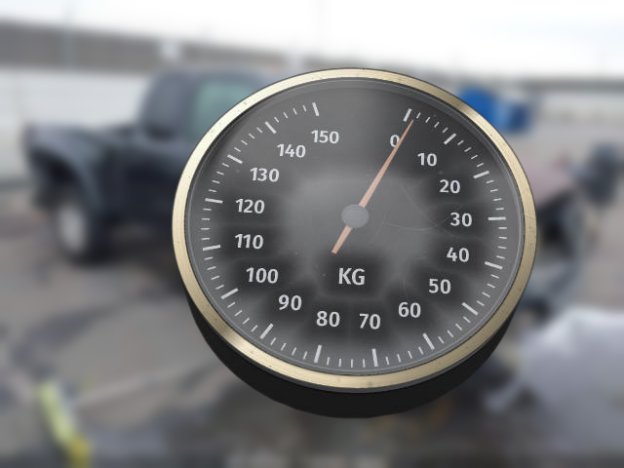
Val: 2 kg
